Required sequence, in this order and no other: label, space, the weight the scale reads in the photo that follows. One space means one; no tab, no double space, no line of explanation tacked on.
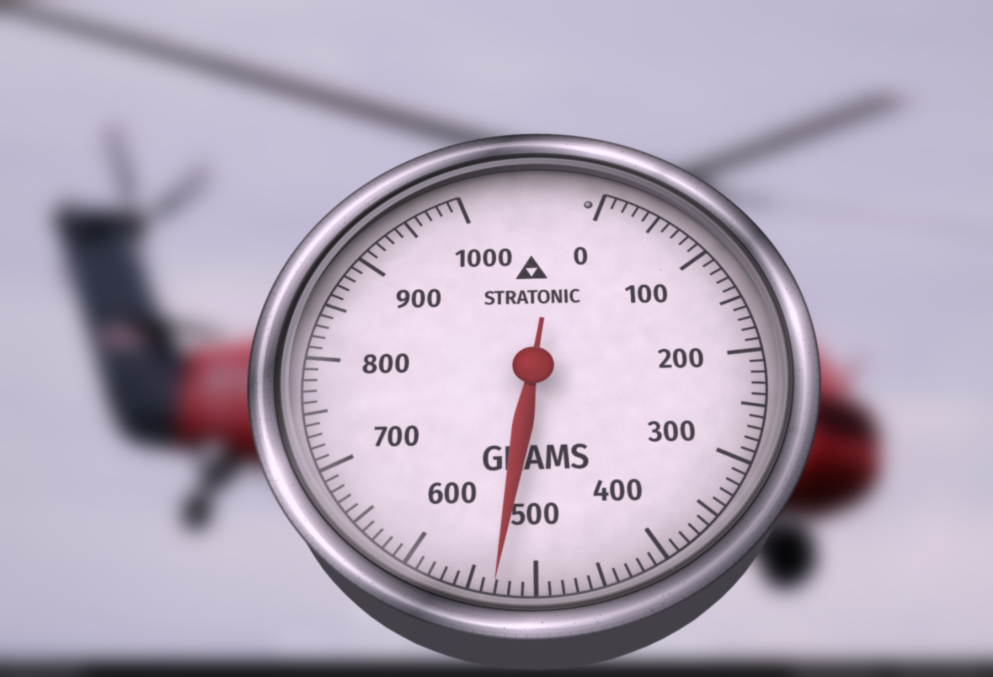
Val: 530 g
